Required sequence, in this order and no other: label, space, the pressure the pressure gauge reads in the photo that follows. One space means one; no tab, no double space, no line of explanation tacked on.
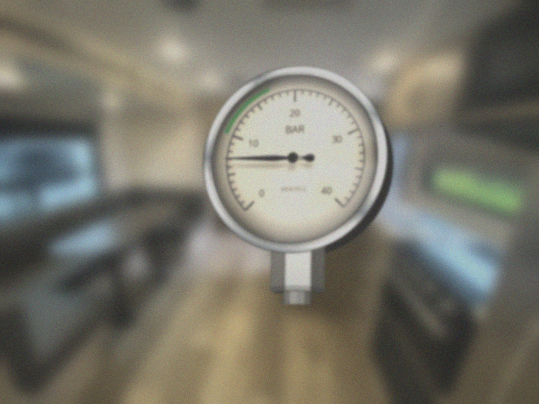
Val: 7 bar
